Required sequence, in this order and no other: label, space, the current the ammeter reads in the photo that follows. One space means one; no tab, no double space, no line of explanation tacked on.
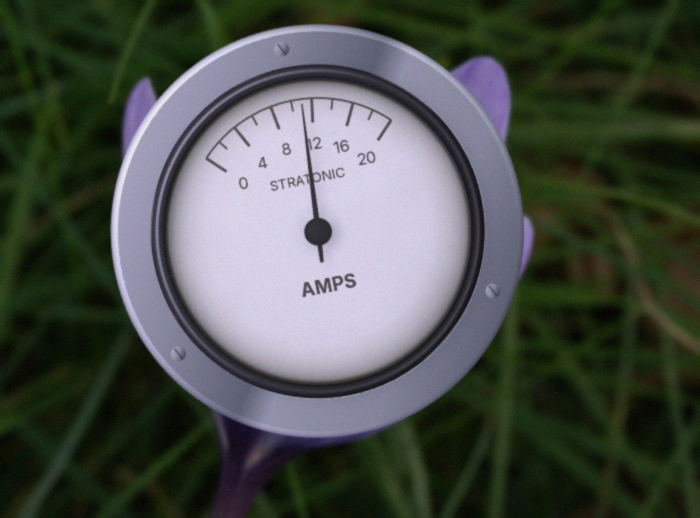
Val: 11 A
